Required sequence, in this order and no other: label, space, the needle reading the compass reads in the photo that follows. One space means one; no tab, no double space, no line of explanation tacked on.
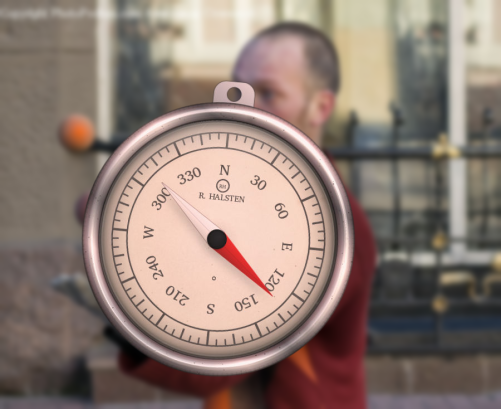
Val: 130 °
